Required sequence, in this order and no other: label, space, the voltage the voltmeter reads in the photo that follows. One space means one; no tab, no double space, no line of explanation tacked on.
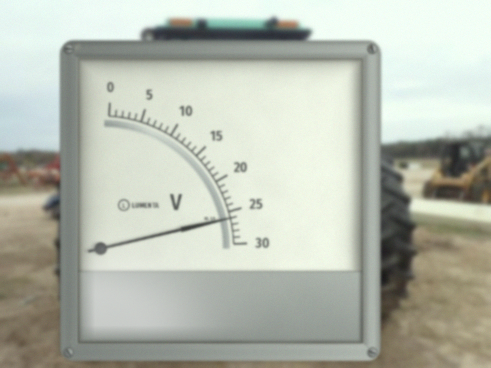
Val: 26 V
